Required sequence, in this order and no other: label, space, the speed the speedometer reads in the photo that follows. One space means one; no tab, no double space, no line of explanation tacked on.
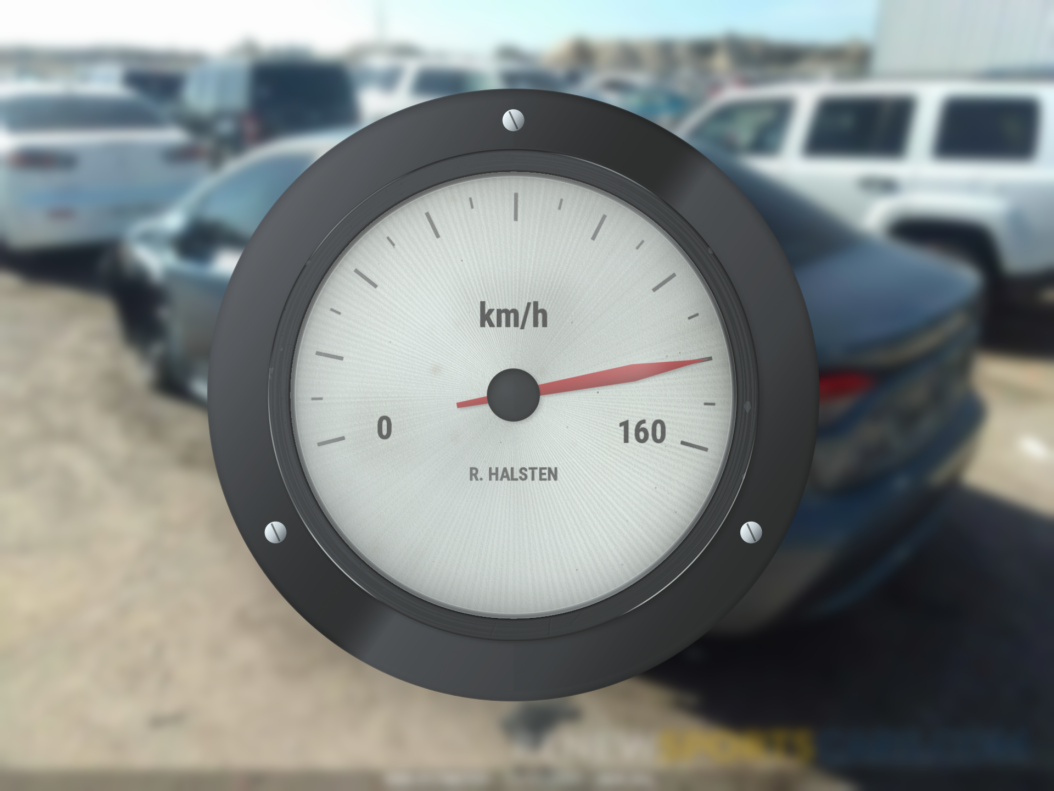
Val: 140 km/h
